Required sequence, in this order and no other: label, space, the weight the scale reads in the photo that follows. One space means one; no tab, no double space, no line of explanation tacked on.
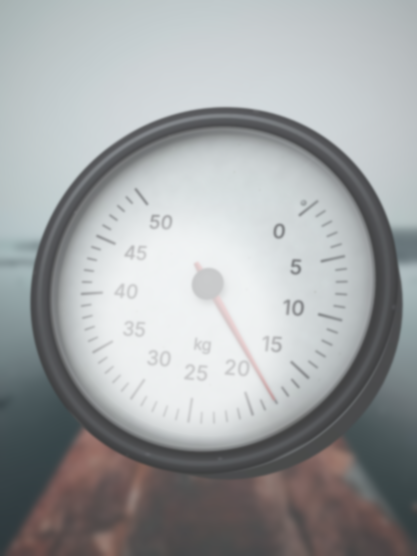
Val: 18 kg
